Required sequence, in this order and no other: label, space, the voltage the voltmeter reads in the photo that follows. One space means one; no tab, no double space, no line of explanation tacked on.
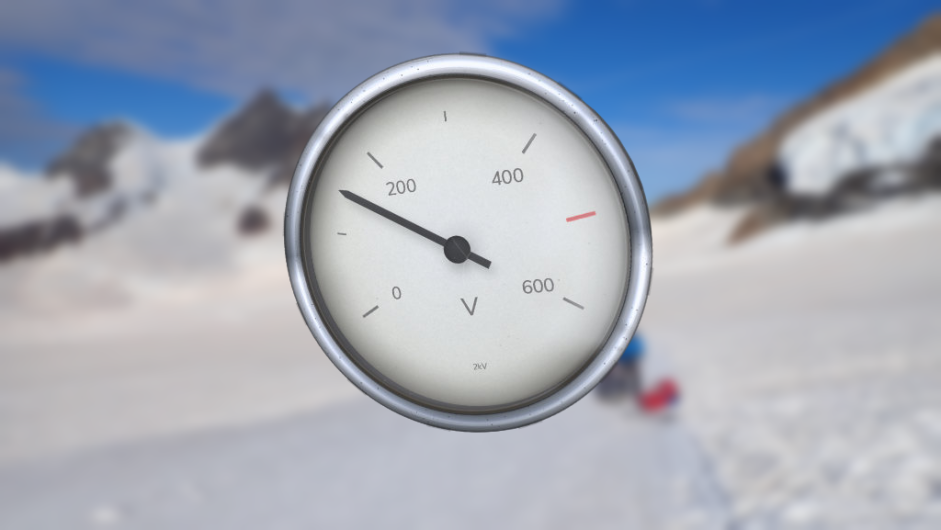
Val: 150 V
